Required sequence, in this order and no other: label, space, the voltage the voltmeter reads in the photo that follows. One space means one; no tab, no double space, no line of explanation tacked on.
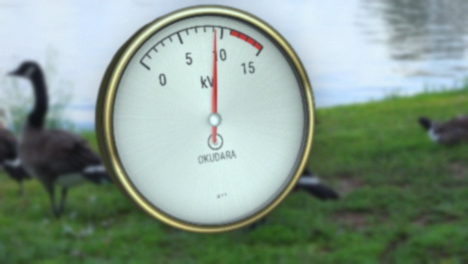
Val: 9 kV
